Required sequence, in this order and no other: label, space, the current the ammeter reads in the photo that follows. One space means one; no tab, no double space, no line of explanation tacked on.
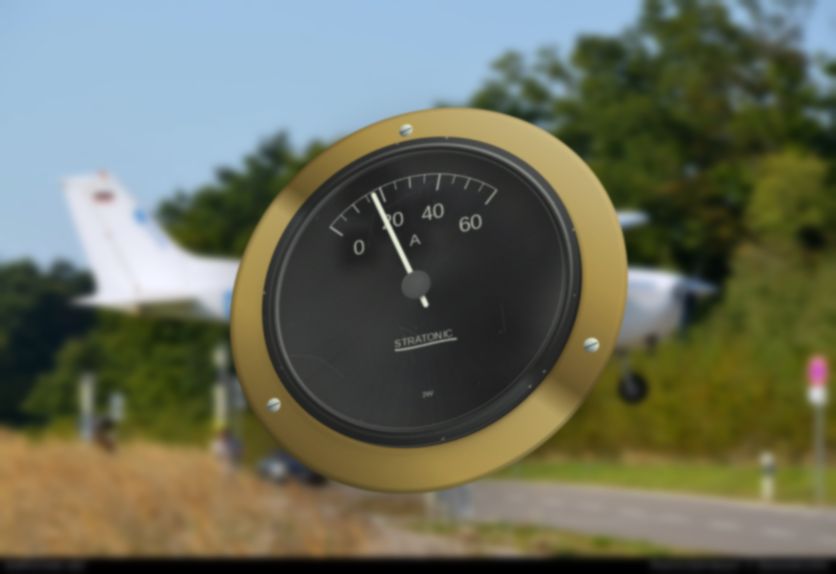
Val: 17.5 A
